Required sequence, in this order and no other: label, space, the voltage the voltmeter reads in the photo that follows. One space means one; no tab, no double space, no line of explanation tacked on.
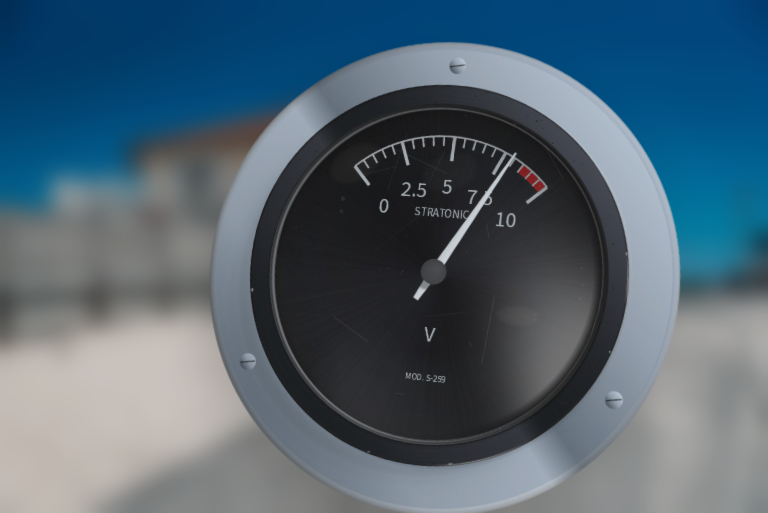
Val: 8 V
